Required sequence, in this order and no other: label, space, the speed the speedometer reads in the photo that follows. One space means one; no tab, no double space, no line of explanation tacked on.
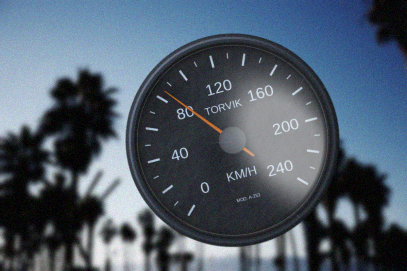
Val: 85 km/h
